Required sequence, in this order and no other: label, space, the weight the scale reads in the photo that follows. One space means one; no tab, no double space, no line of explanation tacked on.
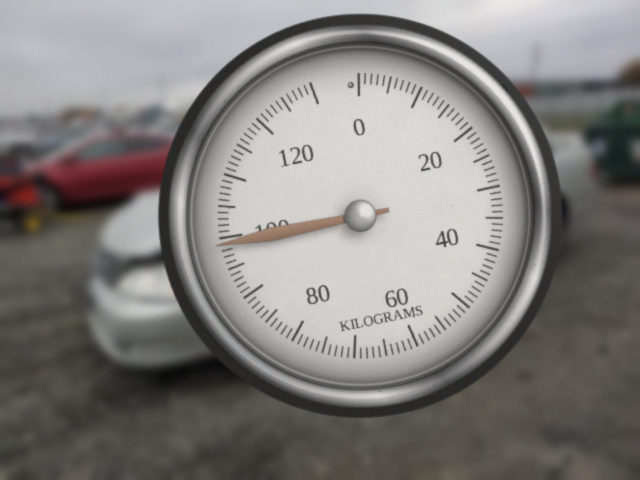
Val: 99 kg
